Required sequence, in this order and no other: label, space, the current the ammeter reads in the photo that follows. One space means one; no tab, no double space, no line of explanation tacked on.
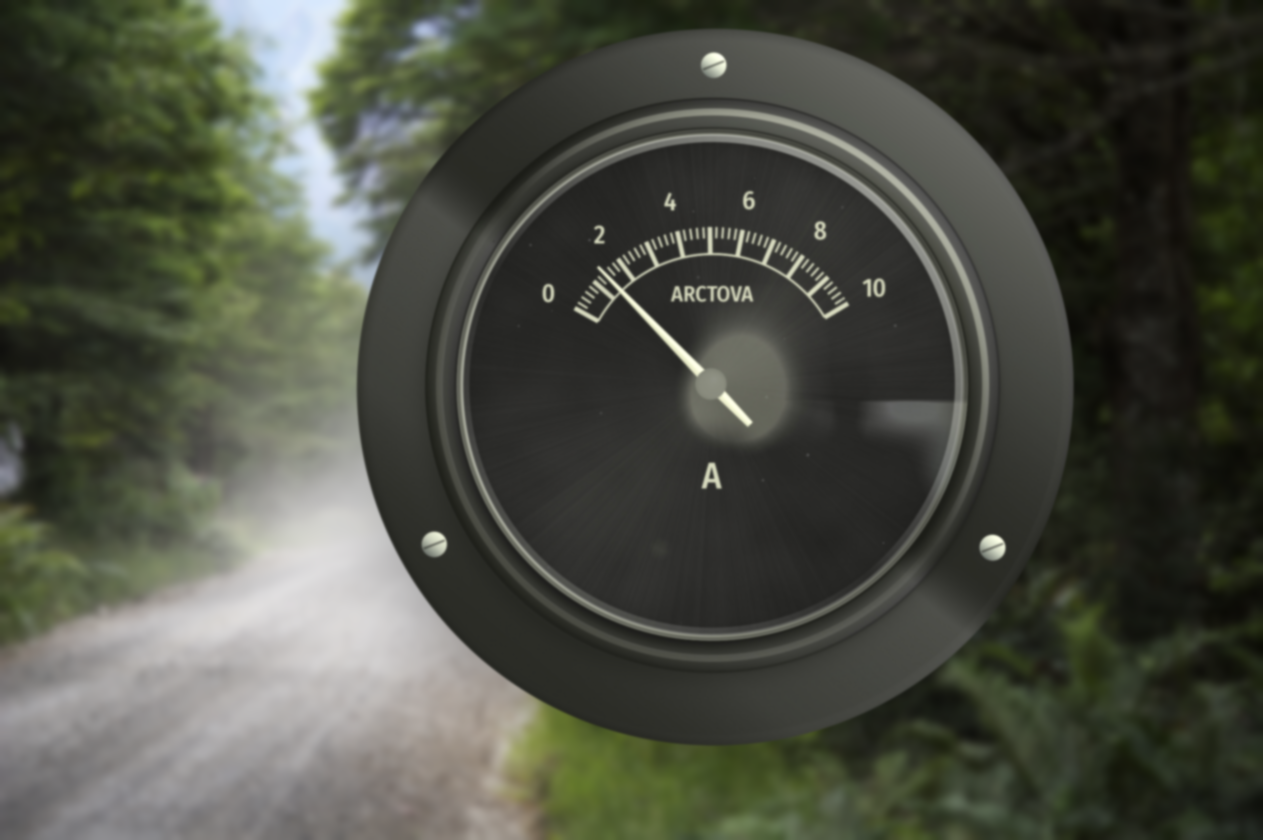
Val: 1.4 A
